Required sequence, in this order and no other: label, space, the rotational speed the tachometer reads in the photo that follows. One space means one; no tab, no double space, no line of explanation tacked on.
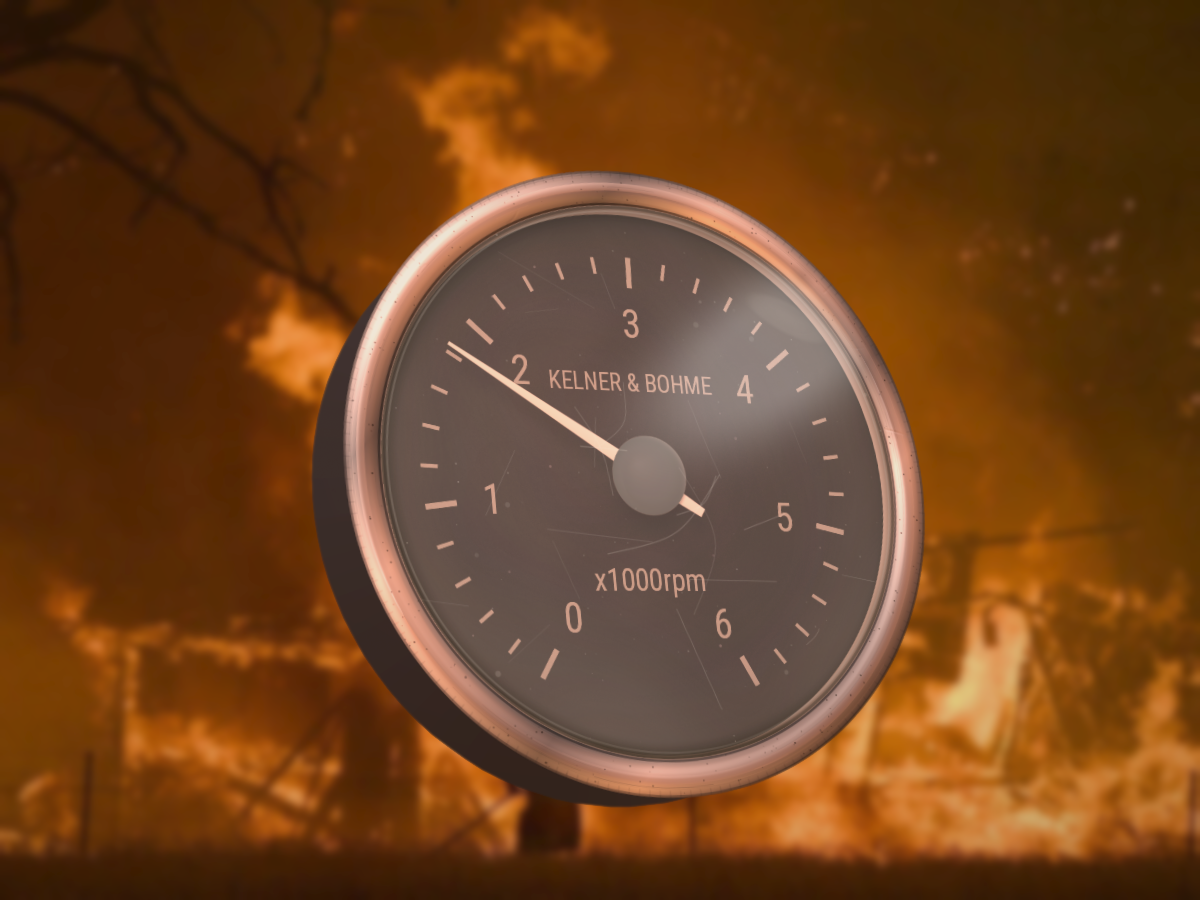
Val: 1800 rpm
